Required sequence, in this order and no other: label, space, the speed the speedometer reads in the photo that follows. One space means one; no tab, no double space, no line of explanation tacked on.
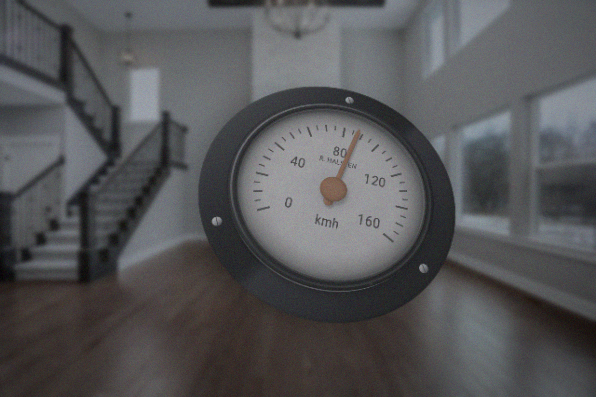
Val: 87.5 km/h
